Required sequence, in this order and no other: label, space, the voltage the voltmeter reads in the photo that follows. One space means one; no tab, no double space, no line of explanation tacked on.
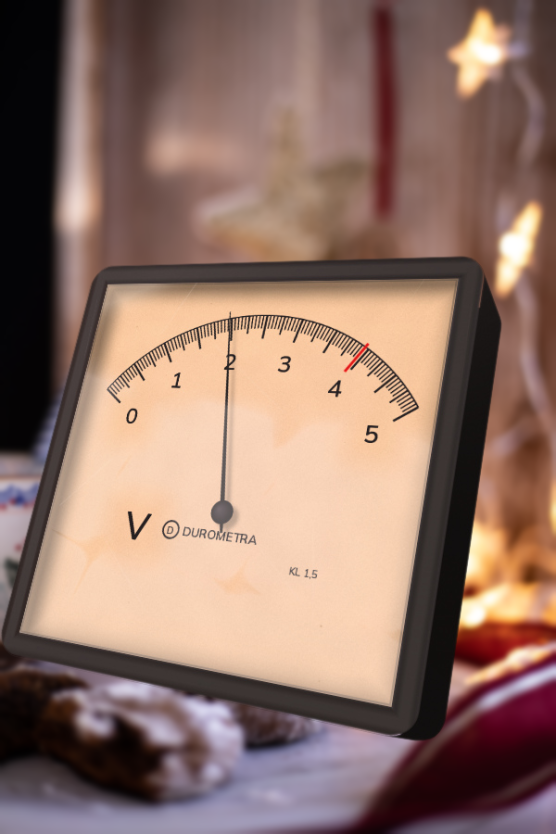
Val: 2 V
